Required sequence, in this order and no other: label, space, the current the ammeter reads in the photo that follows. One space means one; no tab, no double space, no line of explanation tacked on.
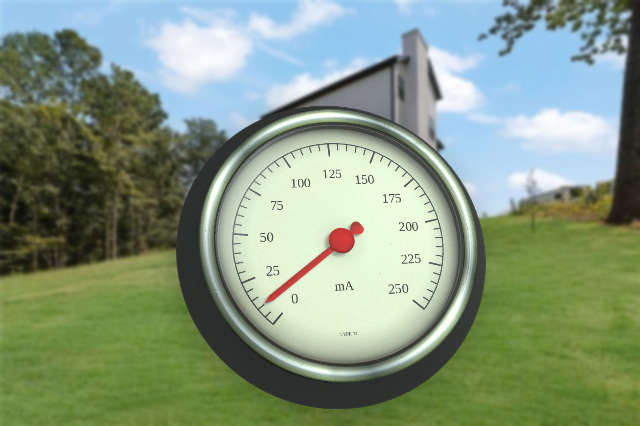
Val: 10 mA
